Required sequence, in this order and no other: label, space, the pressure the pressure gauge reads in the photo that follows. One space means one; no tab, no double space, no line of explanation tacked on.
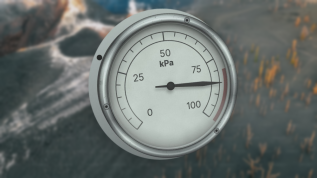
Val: 85 kPa
